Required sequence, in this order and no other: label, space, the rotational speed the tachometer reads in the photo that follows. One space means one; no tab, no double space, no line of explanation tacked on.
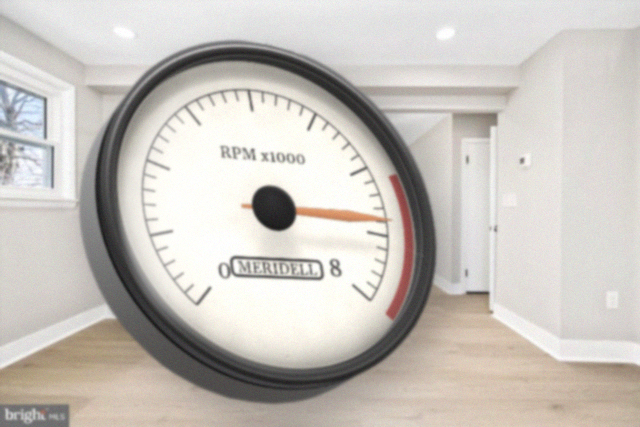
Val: 6800 rpm
